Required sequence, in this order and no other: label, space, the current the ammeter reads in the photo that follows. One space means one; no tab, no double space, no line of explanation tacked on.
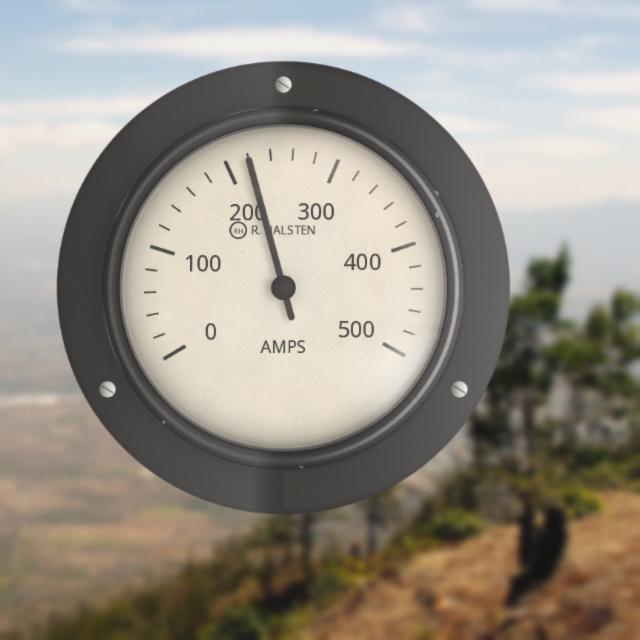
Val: 220 A
